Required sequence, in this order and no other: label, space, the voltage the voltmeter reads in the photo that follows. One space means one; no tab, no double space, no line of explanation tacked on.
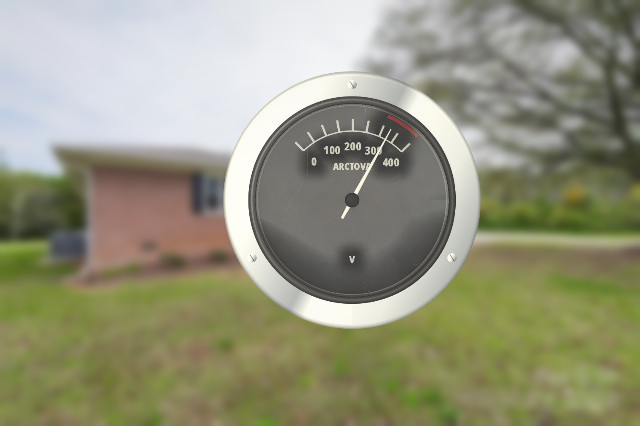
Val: 325 V
